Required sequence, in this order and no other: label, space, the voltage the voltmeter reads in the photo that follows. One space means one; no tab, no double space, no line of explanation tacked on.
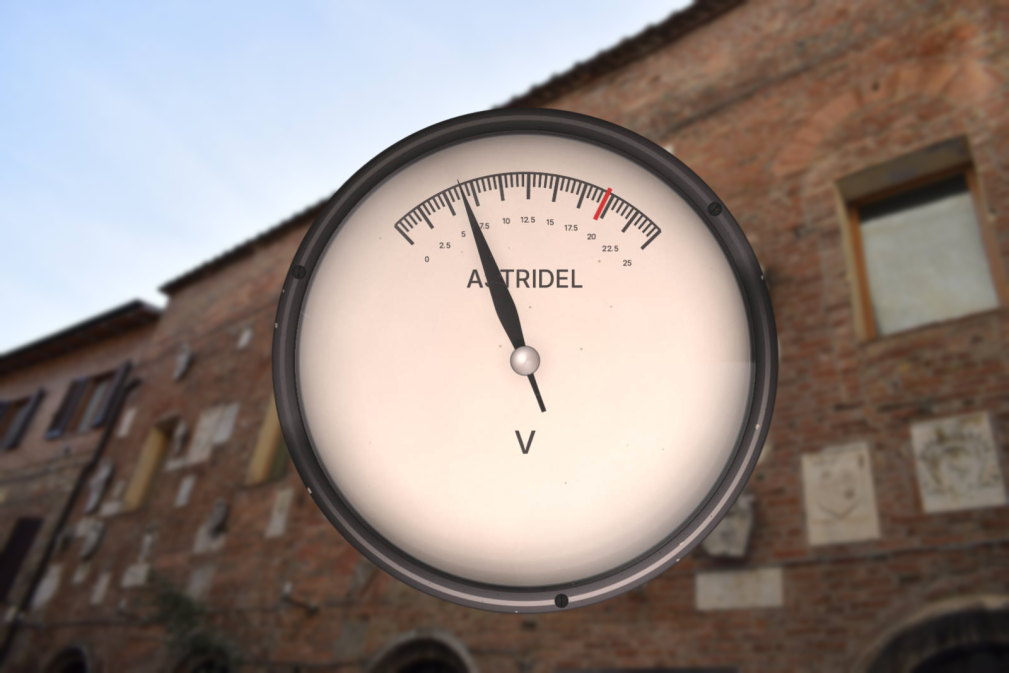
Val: 6.5 V
